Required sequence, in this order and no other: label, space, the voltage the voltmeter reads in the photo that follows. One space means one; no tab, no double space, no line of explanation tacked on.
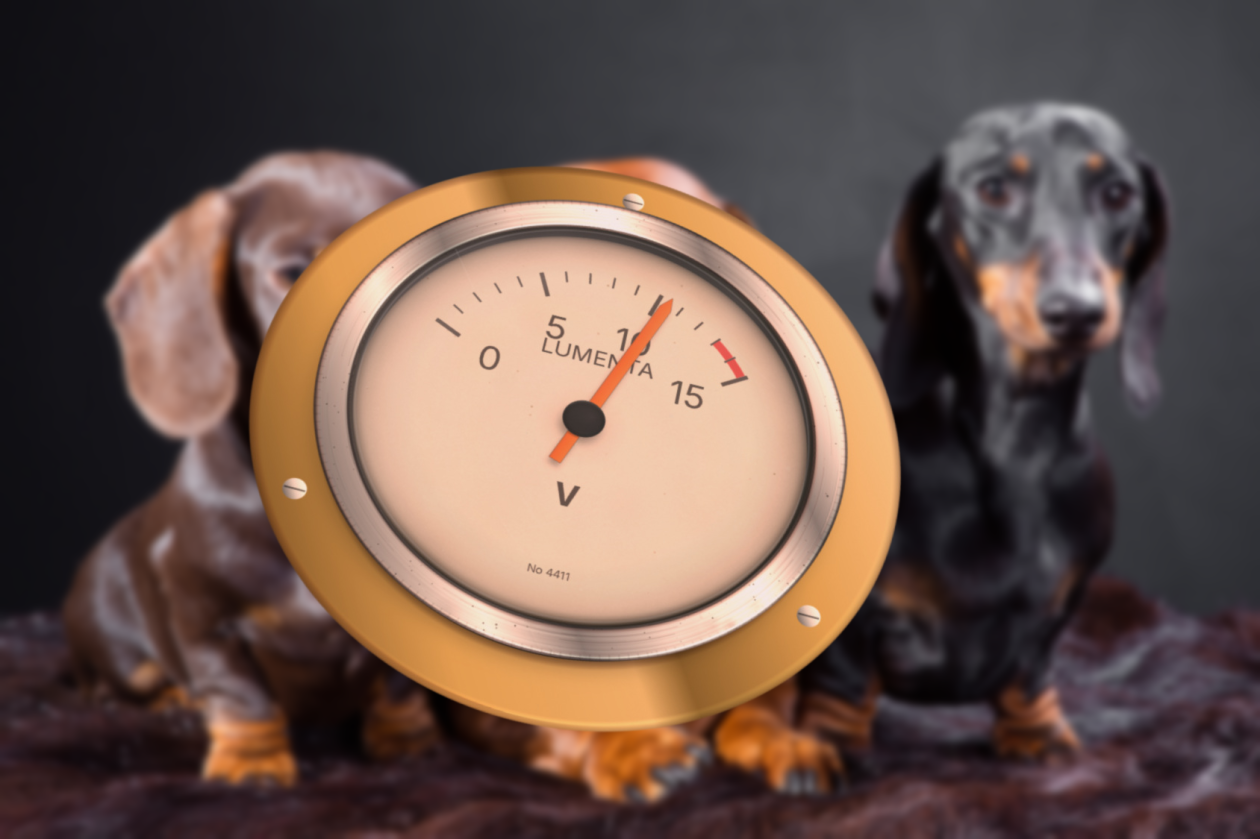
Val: 10.5 V
